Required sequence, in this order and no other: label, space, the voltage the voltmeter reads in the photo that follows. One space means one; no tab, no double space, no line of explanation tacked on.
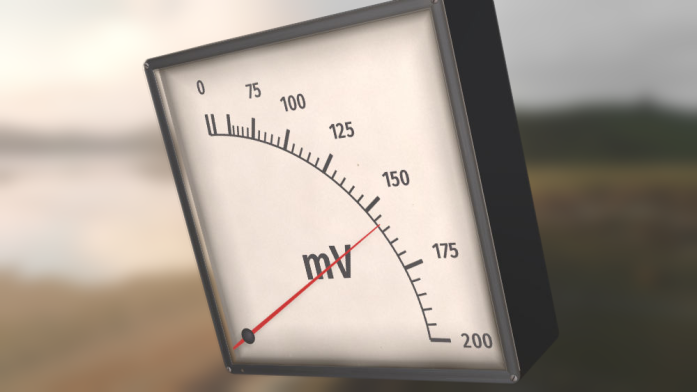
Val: 157.5 mV
